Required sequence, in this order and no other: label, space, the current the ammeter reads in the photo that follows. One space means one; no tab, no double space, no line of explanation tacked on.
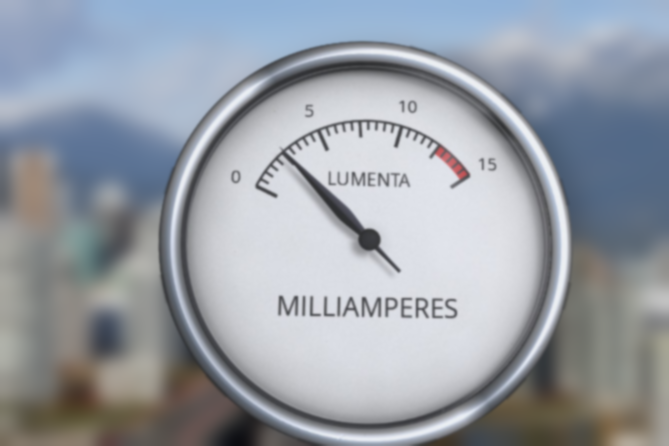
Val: 2.5 mA
